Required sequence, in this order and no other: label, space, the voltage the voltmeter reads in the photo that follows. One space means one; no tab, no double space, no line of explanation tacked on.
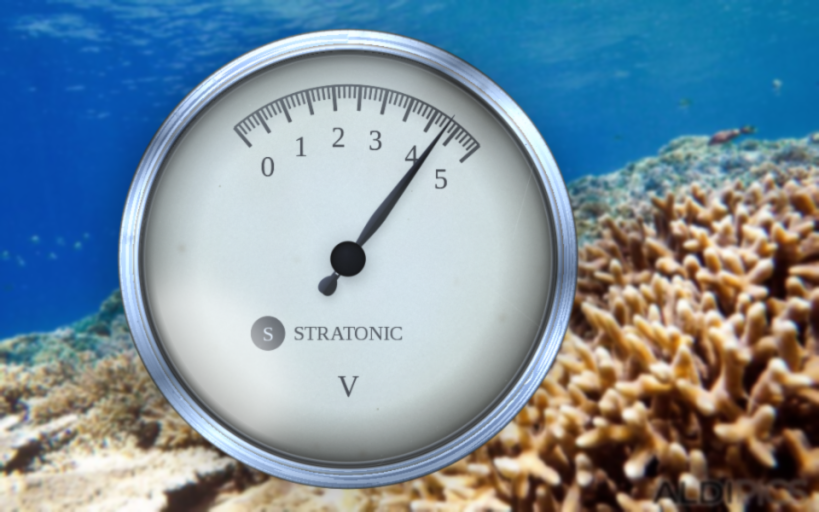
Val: 4.3 V
